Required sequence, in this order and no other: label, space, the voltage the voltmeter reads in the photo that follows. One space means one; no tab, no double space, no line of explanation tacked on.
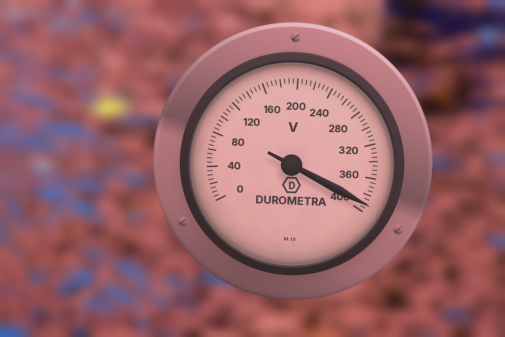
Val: 390 V
